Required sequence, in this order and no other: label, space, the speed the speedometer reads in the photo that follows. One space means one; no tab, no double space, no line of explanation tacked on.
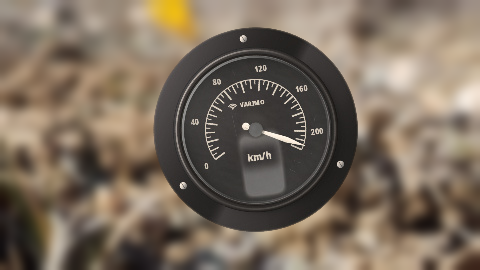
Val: 215 km/h
